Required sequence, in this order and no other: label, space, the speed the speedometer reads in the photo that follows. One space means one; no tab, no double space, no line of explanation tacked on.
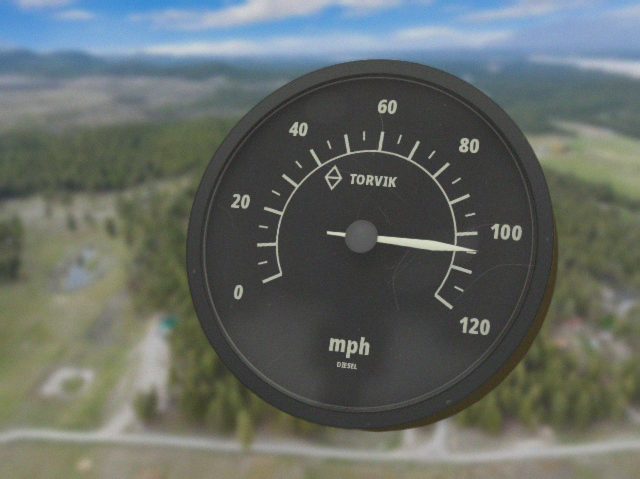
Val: 105 mph
